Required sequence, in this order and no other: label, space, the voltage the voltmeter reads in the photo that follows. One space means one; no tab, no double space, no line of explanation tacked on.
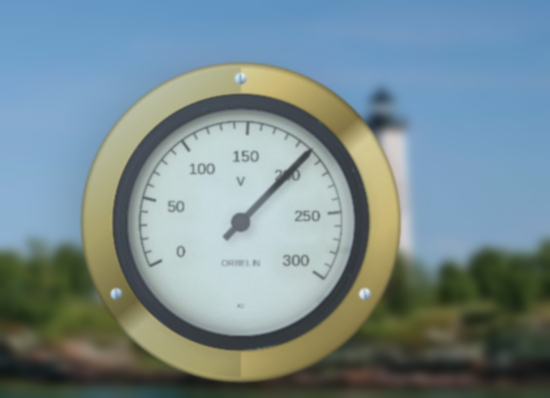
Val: 200 V
